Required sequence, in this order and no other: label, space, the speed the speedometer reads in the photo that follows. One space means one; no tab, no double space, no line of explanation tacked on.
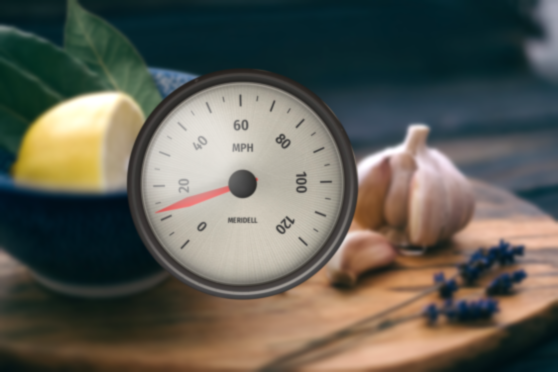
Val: 12.5 mph
